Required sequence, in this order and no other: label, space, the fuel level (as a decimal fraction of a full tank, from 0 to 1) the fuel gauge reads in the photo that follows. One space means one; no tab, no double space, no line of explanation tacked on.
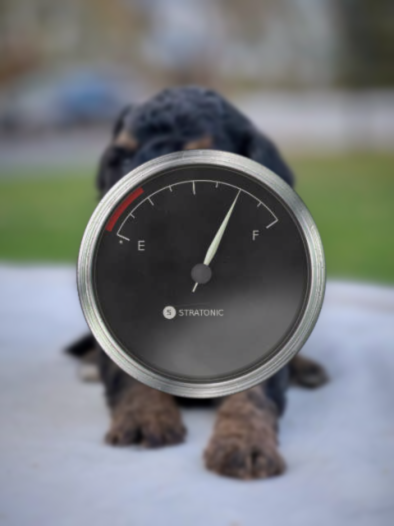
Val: 0.75
